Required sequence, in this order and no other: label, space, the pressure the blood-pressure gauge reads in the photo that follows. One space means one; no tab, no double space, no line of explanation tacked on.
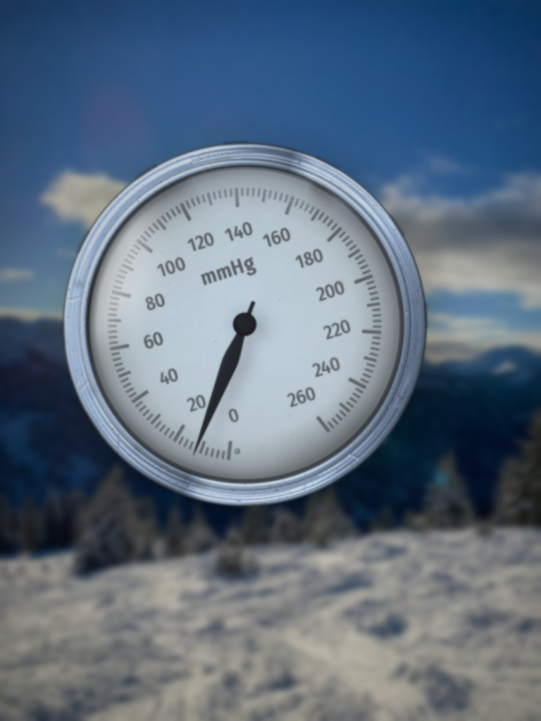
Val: 12 mmHg
